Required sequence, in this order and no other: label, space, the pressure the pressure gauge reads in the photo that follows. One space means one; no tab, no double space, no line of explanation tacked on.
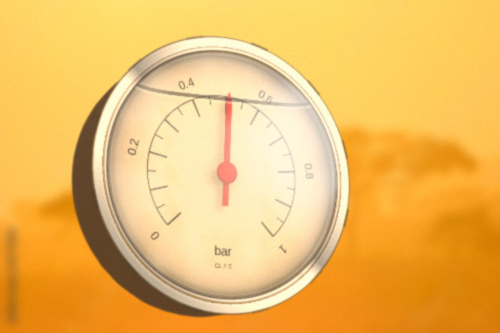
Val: 0.5 bar
